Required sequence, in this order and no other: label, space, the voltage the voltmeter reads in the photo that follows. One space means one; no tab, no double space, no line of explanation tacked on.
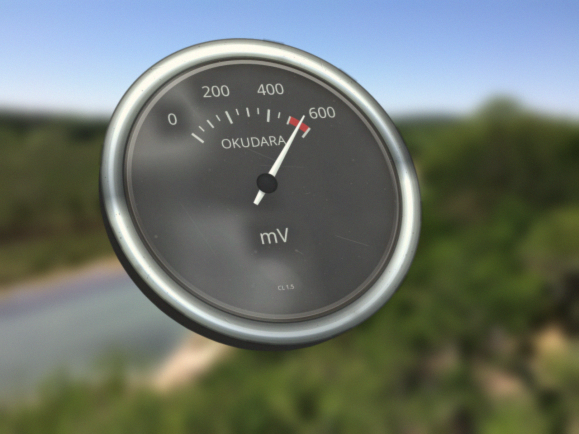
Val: 550 mV
